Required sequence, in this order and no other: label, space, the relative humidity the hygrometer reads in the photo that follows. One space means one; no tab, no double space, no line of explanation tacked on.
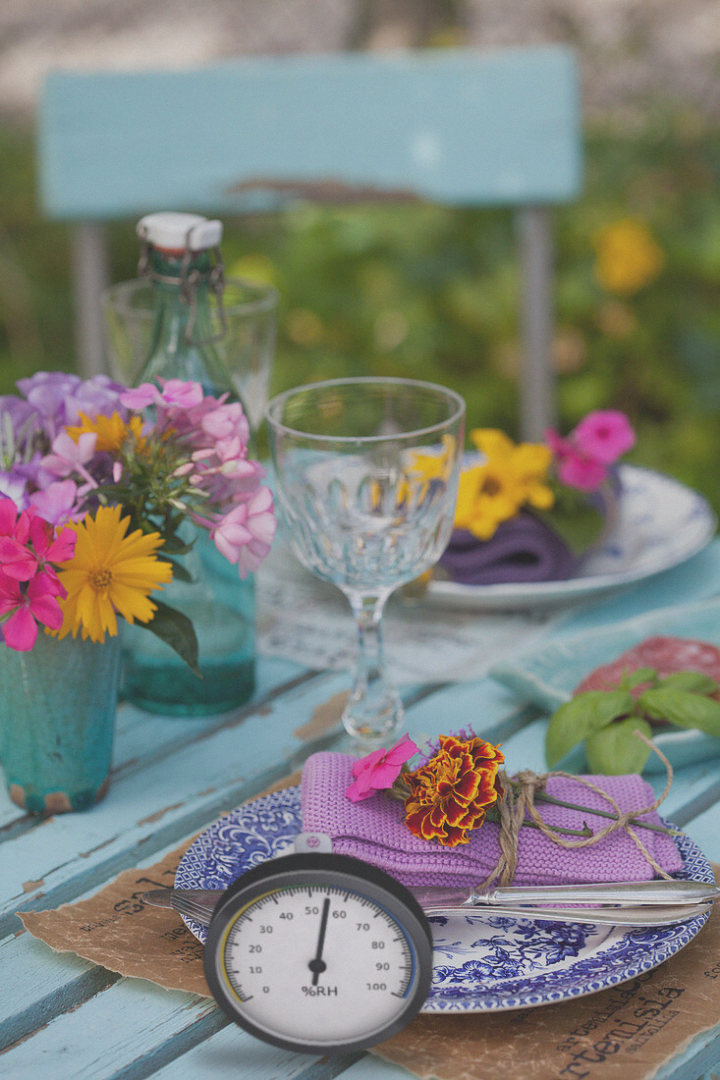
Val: 55 %
